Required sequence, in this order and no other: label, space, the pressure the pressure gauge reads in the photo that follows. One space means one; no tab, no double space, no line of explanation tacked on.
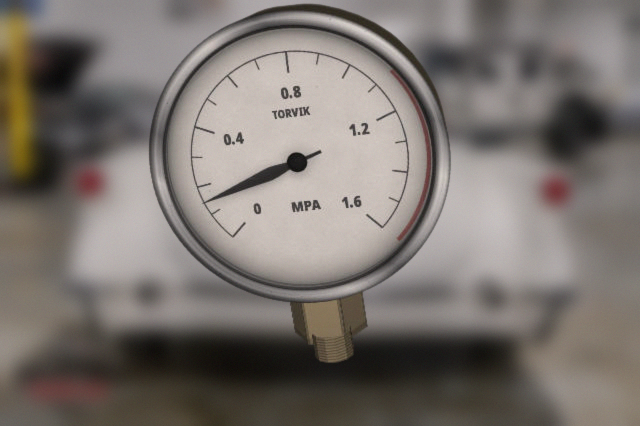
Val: 0.15 MPa
